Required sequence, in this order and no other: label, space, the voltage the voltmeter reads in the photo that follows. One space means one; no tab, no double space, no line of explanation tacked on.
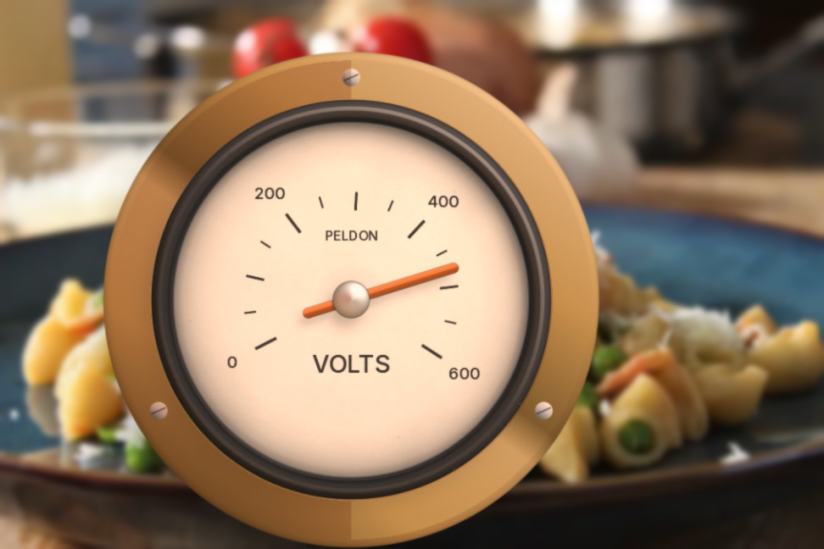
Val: 475 V
